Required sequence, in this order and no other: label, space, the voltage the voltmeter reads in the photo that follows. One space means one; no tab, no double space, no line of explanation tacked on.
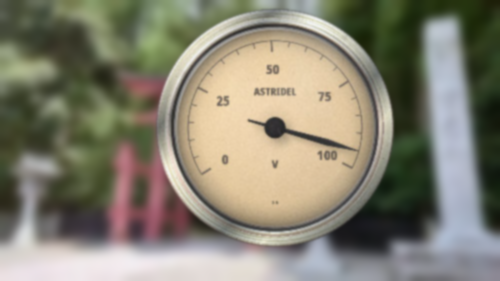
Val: 95 V
